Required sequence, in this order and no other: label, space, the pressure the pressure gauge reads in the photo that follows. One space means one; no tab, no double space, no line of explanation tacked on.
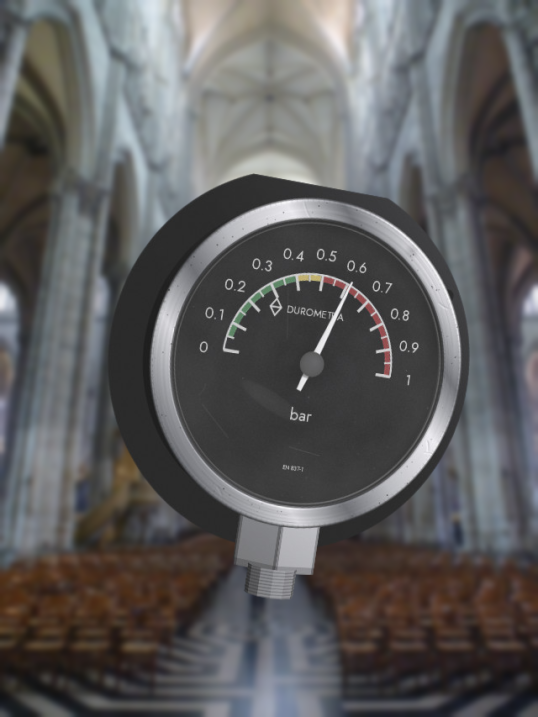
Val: 0.6 bar
